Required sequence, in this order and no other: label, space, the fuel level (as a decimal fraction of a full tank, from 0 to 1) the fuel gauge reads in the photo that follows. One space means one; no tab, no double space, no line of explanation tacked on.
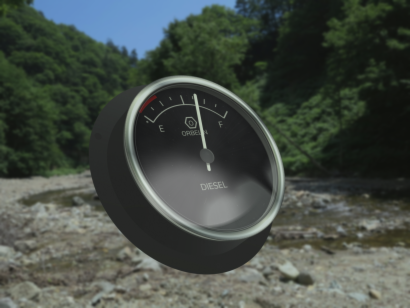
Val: 0.625
